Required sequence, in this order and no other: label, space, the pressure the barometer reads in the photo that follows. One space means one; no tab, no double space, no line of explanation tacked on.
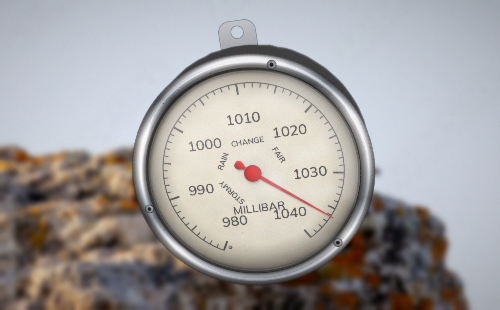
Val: 1036 mbar
